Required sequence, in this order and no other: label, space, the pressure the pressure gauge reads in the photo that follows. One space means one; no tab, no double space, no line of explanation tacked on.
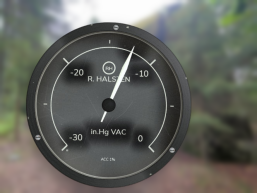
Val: -12.5 inHg
